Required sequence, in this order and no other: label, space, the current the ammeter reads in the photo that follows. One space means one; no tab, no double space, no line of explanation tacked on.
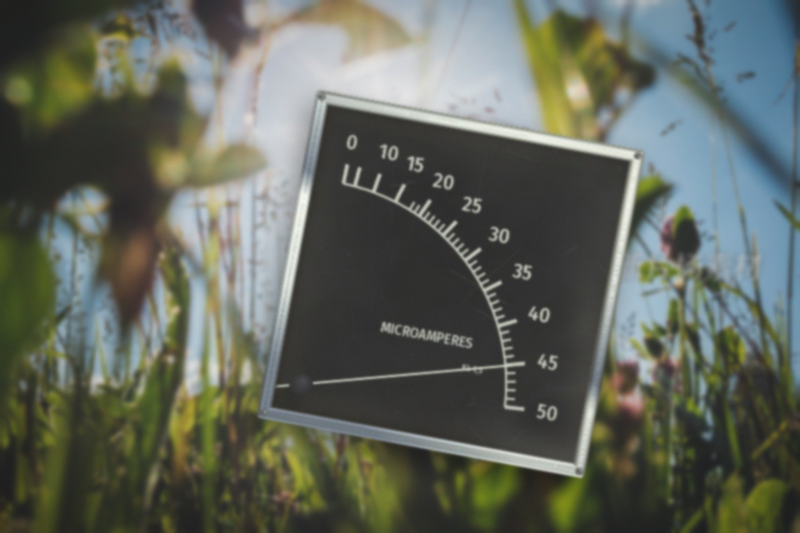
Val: 45 µA
